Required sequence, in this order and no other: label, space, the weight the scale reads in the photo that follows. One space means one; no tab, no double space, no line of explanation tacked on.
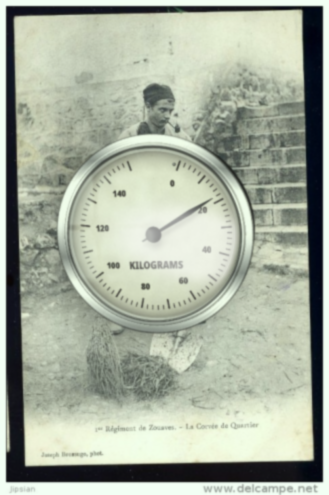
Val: 18 kg
